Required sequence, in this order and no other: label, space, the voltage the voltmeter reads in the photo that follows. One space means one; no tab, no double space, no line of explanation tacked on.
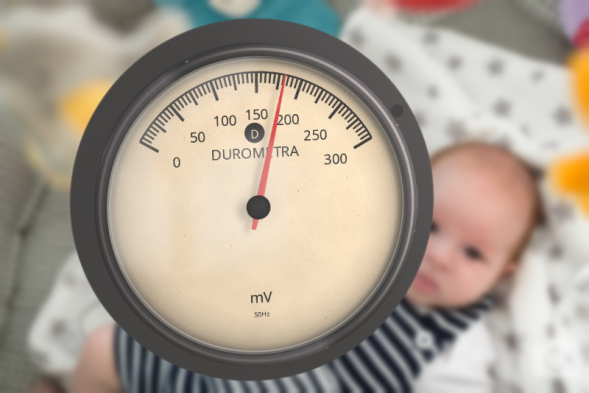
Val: 180 mV
